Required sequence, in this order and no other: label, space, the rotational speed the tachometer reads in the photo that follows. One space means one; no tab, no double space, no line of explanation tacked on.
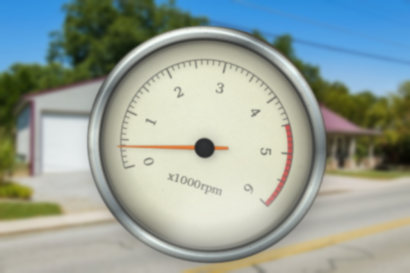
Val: 400 rpm
